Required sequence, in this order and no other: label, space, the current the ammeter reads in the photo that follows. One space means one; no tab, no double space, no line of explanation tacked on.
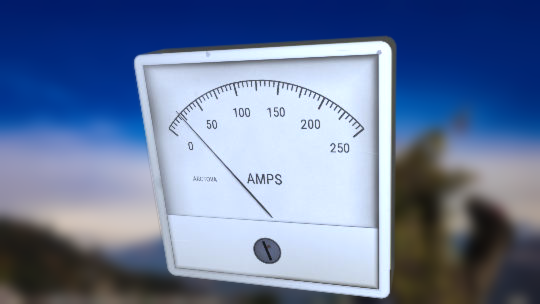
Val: 25 A
